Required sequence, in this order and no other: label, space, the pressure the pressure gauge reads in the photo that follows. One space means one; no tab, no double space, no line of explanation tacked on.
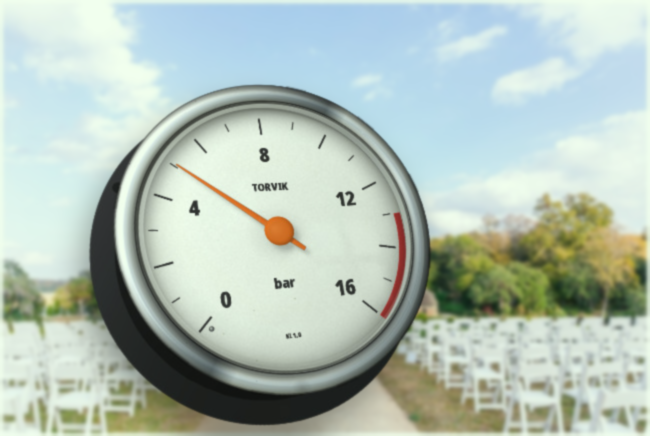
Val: 5 bar
